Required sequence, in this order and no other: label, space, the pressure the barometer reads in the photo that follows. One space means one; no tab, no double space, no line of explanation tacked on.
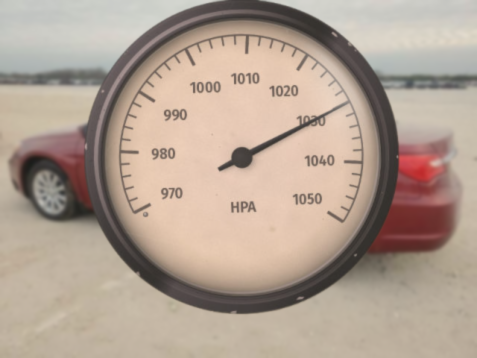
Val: 1030 hPa
